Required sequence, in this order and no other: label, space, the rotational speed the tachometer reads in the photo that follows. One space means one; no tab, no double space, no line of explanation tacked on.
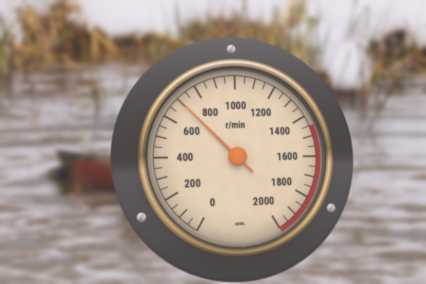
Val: 700 rpm
